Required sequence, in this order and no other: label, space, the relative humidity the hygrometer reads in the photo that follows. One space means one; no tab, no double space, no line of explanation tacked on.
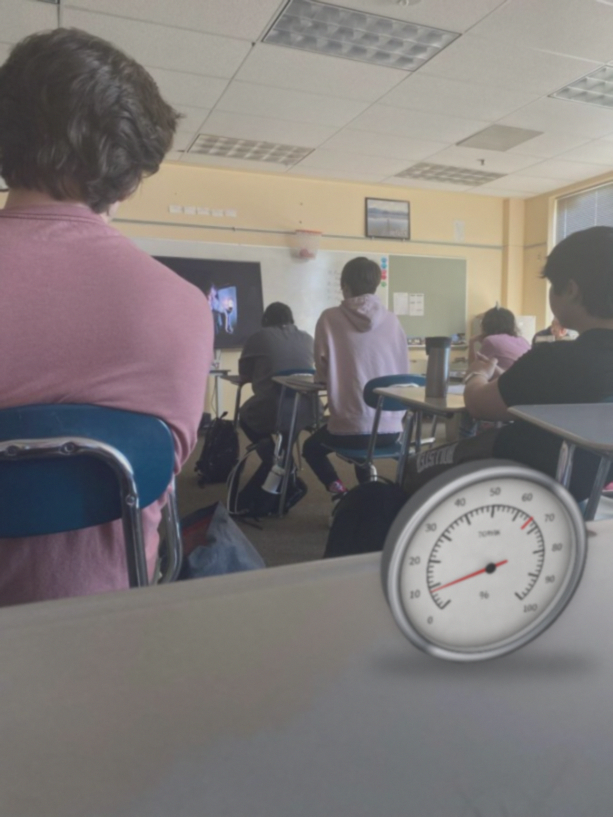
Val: 10 %
